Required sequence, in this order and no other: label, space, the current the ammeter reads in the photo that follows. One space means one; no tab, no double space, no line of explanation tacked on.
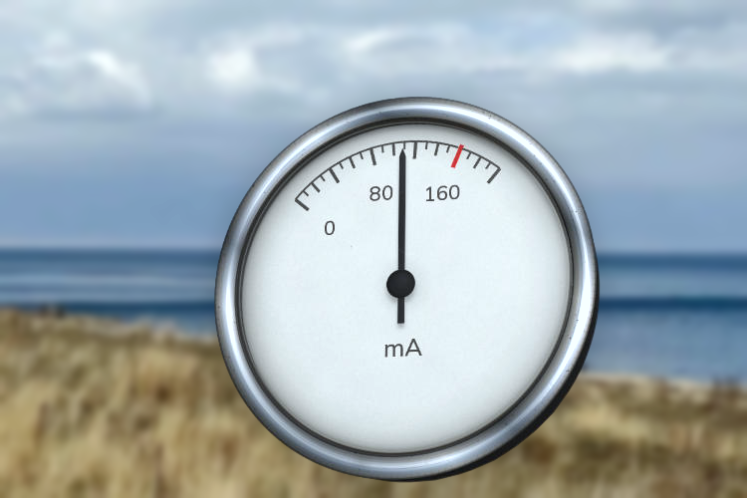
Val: 110 mA
